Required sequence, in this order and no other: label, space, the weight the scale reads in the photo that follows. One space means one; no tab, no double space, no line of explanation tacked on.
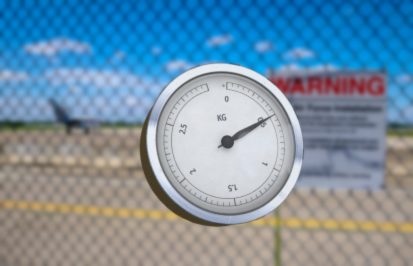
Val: 0.5 kg
